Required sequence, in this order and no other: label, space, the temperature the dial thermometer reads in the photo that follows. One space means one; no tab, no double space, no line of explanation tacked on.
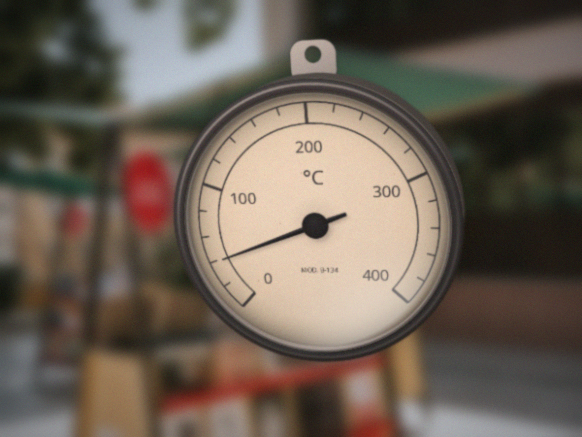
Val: 40 °C
